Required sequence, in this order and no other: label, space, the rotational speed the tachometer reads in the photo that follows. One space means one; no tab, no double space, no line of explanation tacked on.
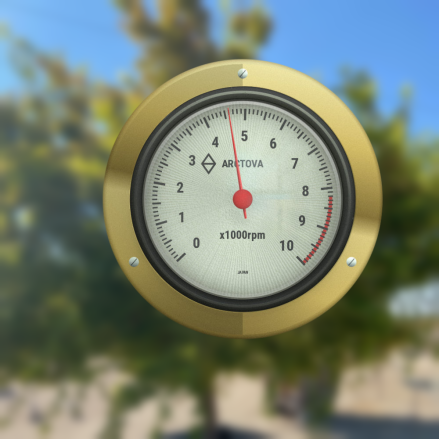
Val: 4600 rpm
